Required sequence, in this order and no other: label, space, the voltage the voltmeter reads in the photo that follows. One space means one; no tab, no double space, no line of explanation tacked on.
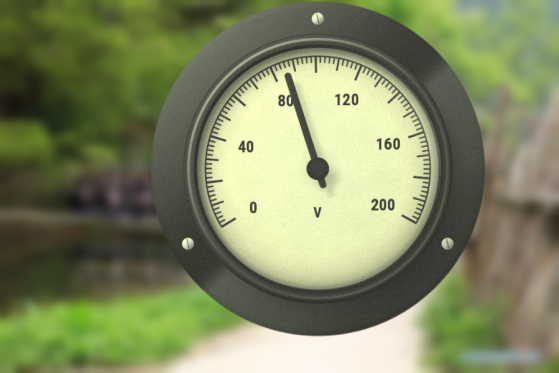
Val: 86 V
